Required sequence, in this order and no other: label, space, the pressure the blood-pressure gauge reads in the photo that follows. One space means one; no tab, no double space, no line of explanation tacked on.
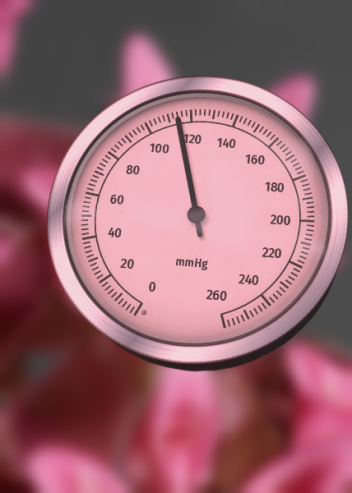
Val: 114 mmHg
